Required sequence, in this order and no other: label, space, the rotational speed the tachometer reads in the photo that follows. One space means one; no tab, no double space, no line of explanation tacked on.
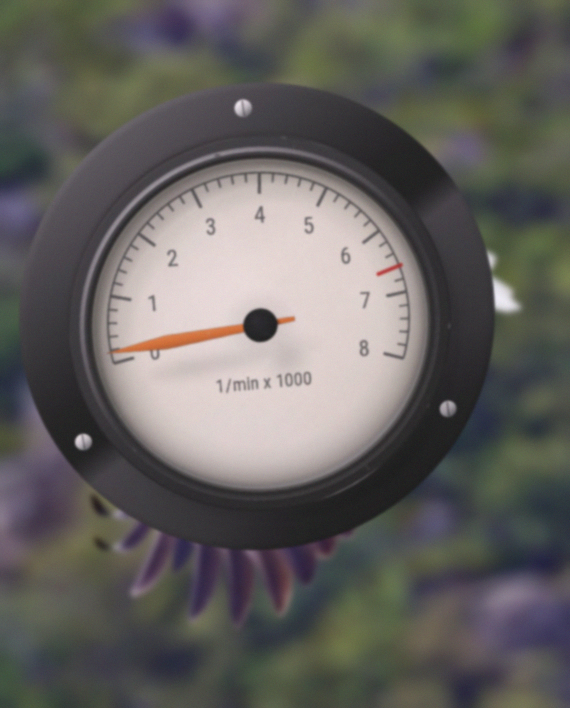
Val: 200 rpm
